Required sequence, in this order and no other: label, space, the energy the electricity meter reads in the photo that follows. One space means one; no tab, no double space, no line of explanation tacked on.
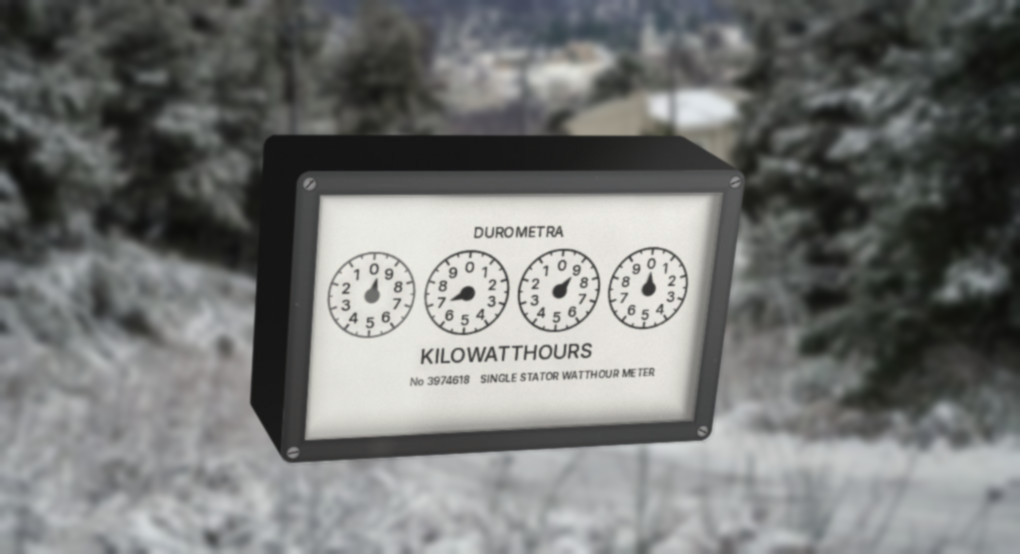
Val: 9690 kWh
